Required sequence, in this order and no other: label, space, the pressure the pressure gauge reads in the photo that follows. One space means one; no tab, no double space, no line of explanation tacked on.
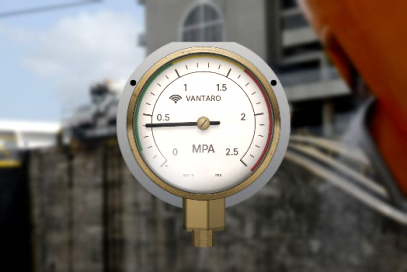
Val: 0.4 MPa
